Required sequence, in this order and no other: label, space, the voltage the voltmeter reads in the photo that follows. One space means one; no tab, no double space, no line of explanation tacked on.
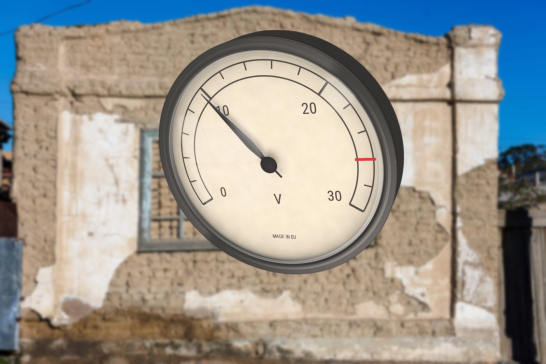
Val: 10 V
